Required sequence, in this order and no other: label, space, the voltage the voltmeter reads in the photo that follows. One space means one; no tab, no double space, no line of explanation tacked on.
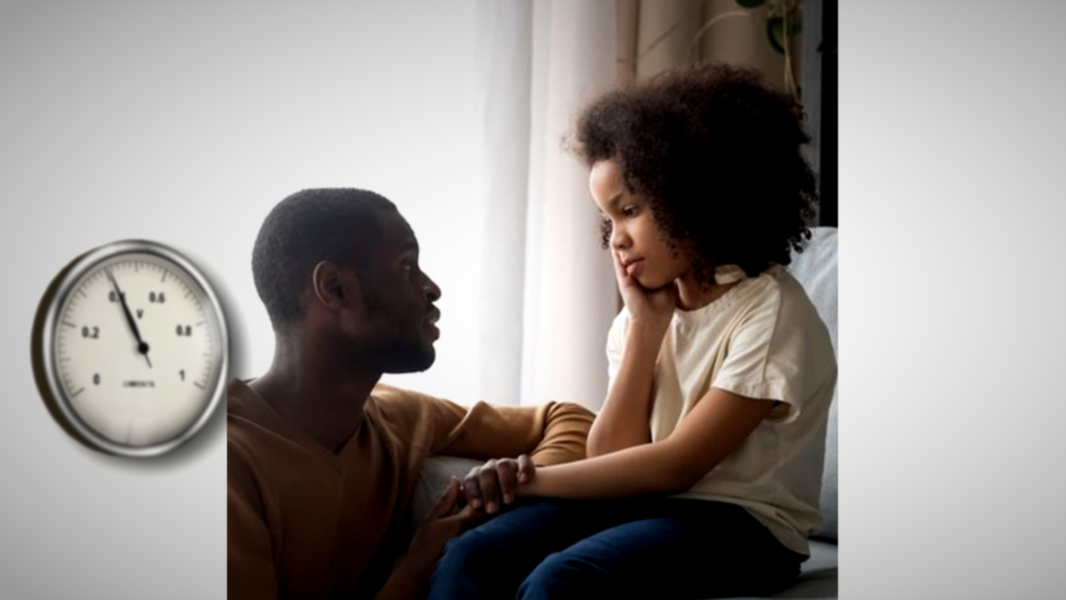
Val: 0.4 V
